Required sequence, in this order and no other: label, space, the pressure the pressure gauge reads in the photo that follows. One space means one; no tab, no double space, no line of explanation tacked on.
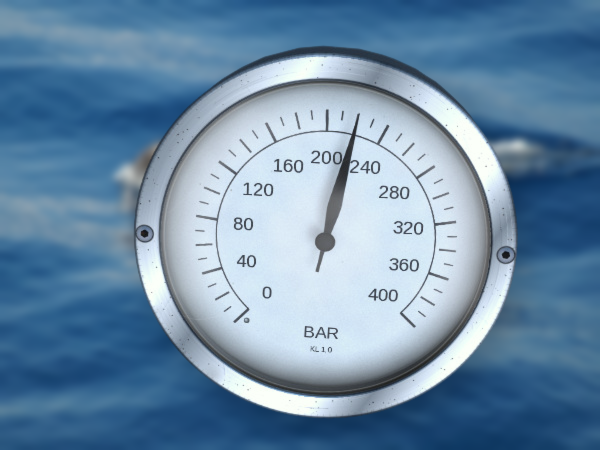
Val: 220 bar
